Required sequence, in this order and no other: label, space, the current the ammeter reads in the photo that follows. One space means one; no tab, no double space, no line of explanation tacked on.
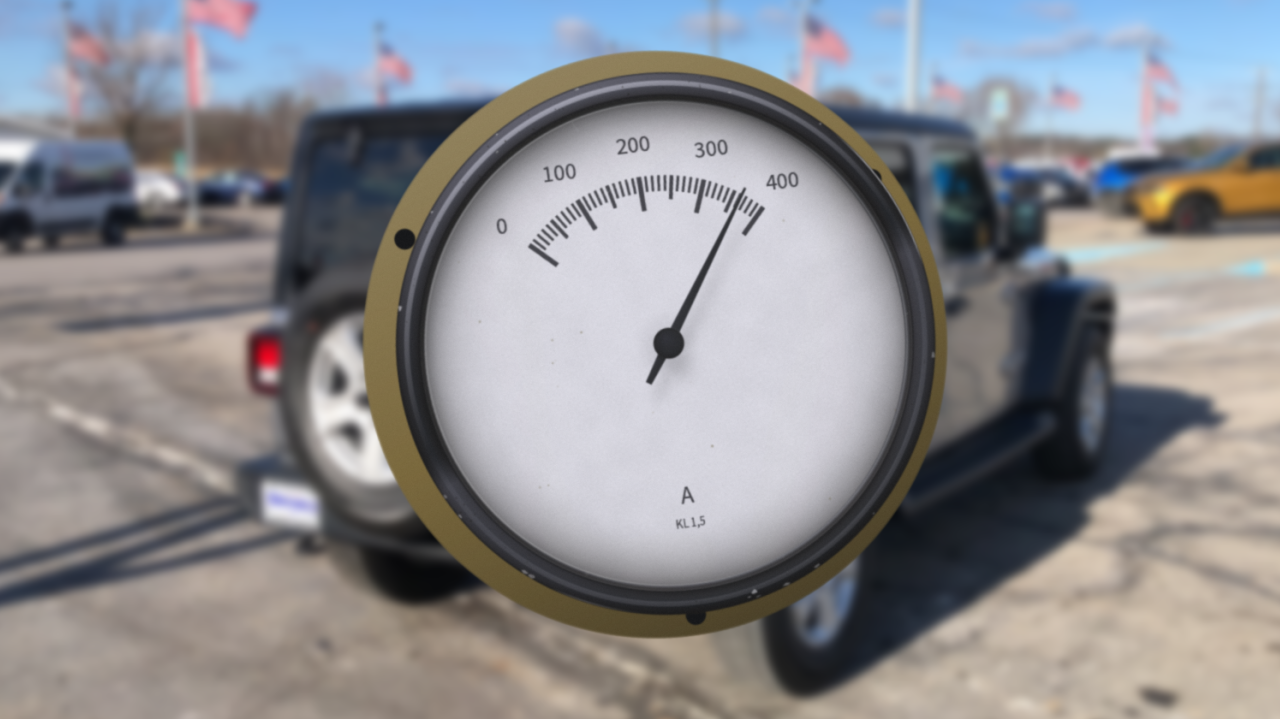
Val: 360 A
